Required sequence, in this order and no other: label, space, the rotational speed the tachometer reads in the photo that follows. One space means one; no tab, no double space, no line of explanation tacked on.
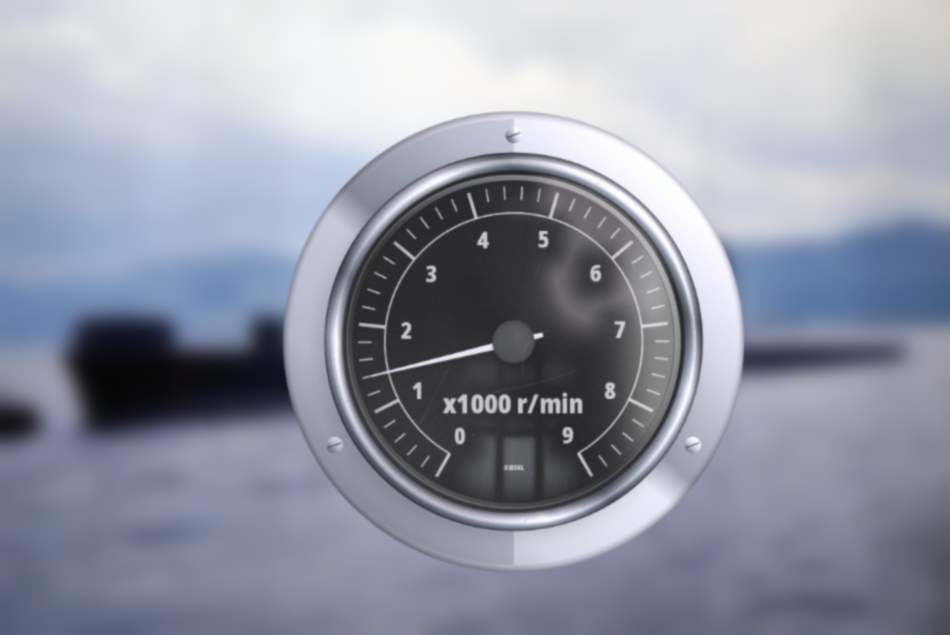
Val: 1400 rpm
